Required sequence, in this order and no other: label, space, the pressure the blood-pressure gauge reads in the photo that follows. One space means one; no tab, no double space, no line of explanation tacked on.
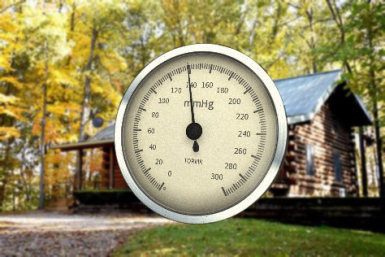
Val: 140 mmHg
